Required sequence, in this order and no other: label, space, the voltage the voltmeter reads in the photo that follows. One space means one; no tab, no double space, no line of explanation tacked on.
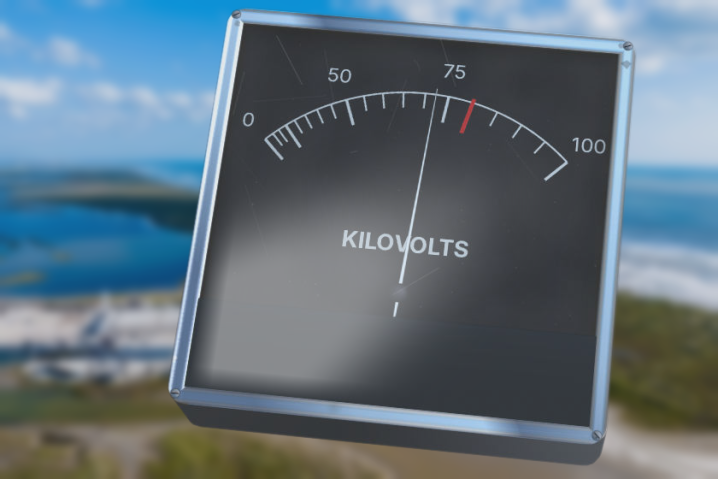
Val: 72.5 kV
